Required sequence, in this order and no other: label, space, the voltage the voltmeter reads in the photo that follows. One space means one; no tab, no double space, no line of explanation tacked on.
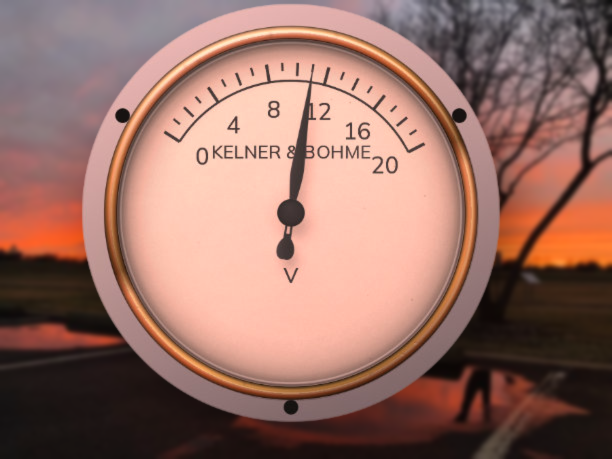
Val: 11 V
